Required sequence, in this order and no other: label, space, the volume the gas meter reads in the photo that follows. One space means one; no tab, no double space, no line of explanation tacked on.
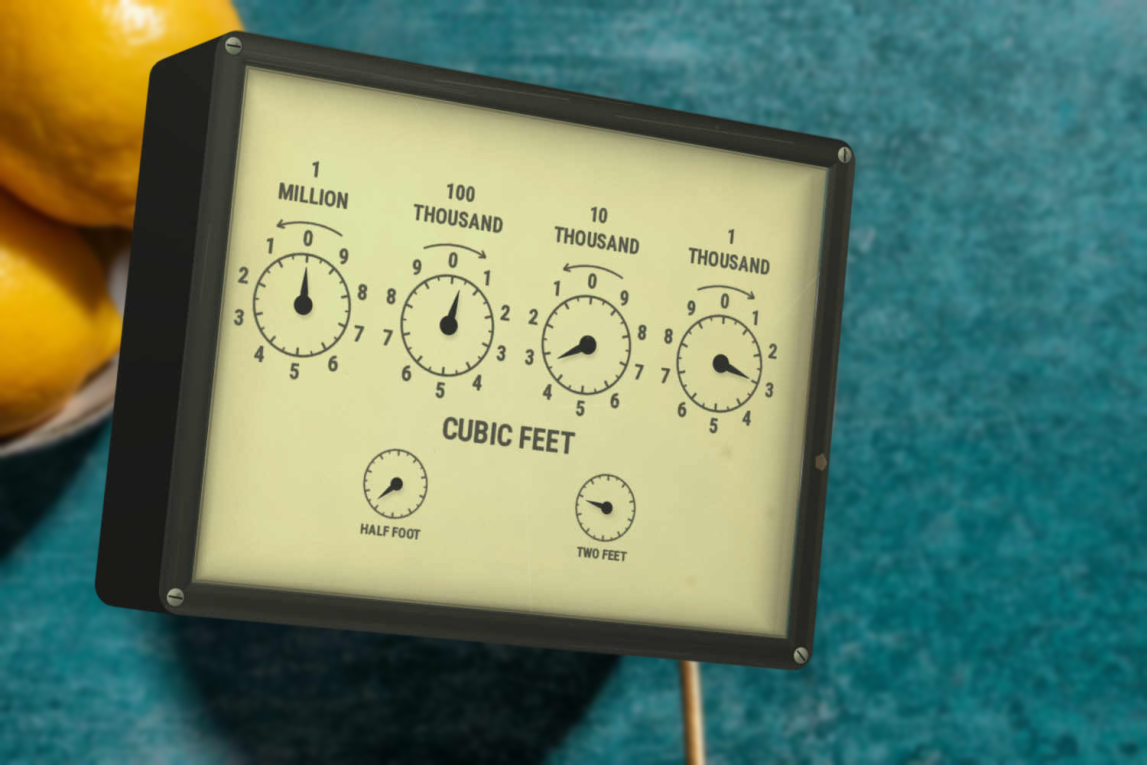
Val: 3300 ft³
